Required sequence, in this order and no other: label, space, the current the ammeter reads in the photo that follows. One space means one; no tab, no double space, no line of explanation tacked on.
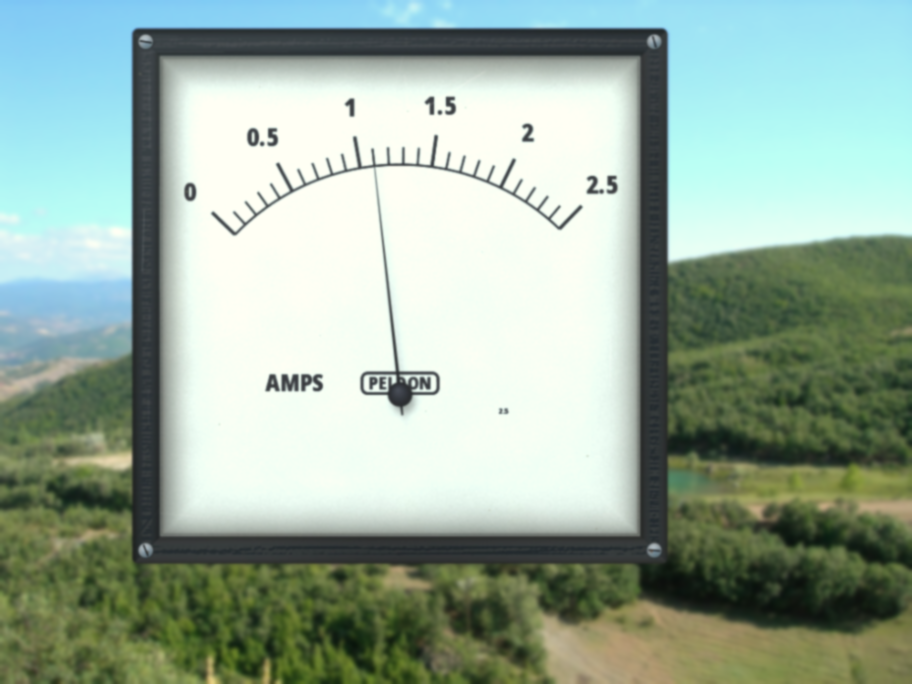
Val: 1.1 A
